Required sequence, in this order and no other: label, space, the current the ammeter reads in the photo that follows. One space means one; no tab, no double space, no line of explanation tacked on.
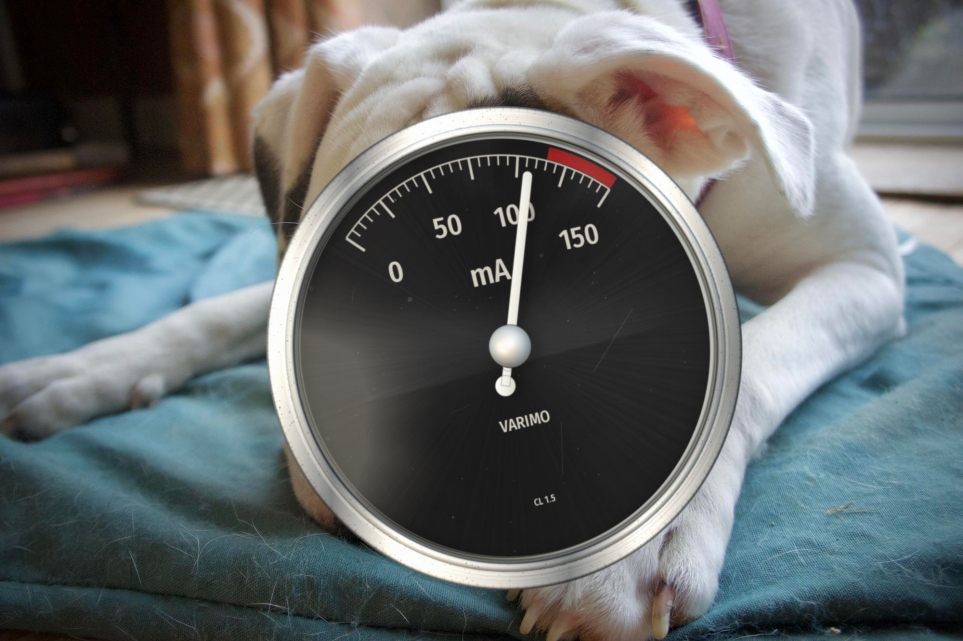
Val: 105 mA
